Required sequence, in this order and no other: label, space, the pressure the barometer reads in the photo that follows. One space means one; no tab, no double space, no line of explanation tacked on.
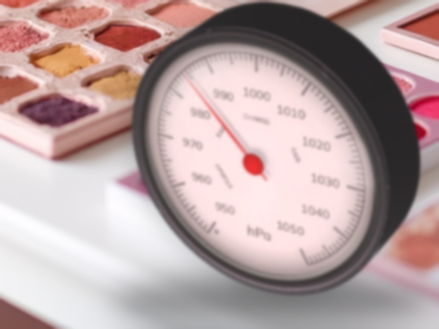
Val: 985 hPa
